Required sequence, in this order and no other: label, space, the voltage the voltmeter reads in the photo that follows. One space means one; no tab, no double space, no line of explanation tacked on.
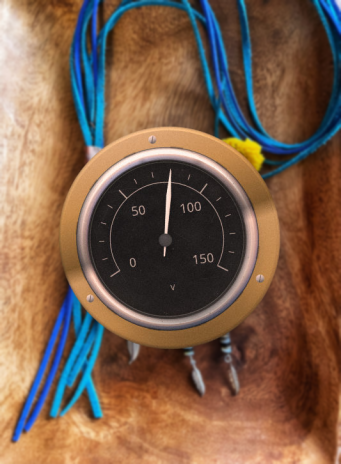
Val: 80 V
